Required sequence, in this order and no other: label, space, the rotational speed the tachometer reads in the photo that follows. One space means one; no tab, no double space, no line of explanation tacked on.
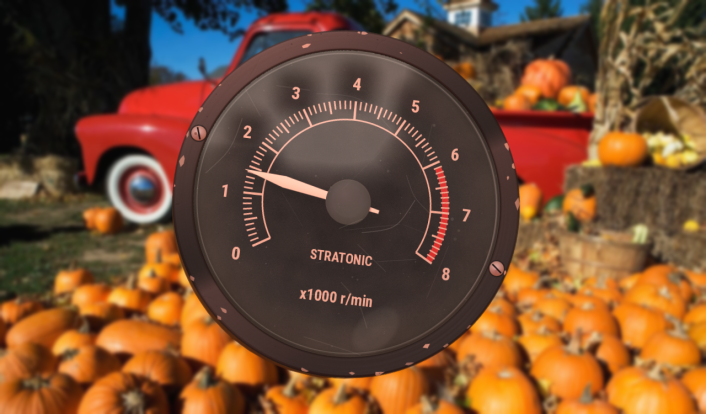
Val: 1400 rpm
